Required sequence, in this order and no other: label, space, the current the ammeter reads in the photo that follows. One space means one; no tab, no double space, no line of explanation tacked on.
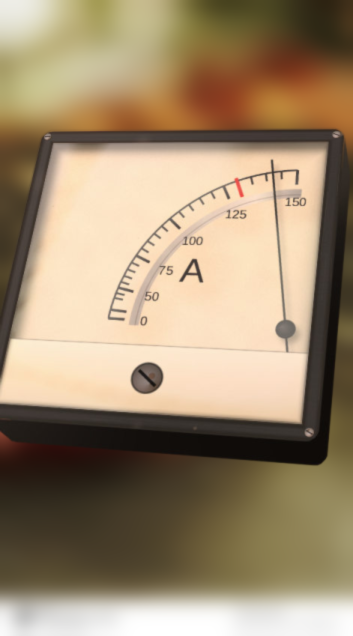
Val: 142.5 A
